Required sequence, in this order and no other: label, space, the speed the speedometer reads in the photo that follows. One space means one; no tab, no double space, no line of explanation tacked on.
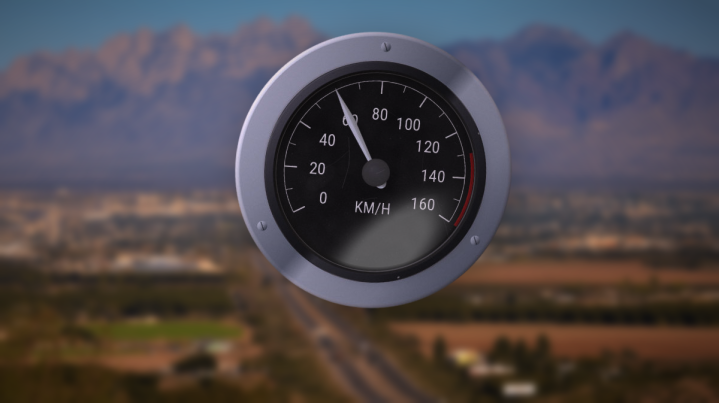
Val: 60 km/h
